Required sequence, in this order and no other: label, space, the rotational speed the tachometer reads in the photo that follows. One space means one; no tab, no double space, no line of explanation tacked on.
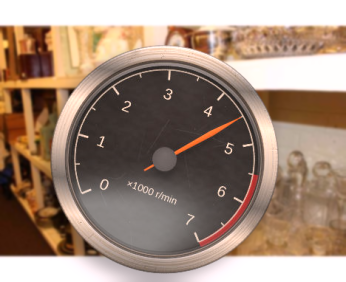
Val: 4500 rpm
